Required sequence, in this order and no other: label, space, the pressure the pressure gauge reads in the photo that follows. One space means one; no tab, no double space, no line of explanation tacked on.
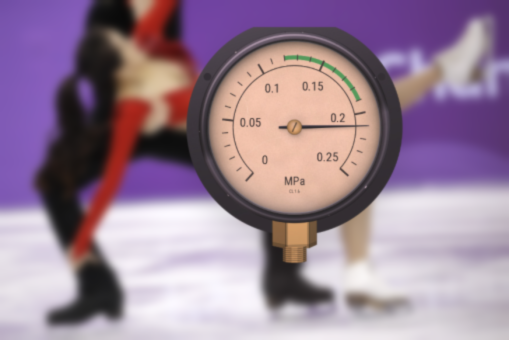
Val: 0.21 MPa
